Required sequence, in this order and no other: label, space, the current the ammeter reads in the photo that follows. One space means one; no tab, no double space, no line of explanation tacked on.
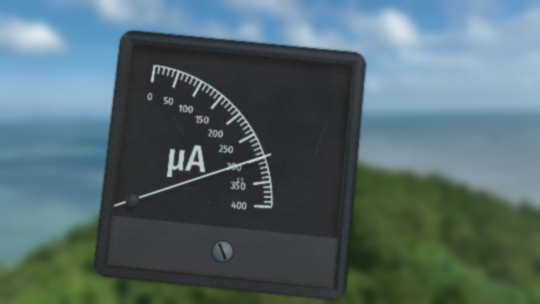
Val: 300 µA
